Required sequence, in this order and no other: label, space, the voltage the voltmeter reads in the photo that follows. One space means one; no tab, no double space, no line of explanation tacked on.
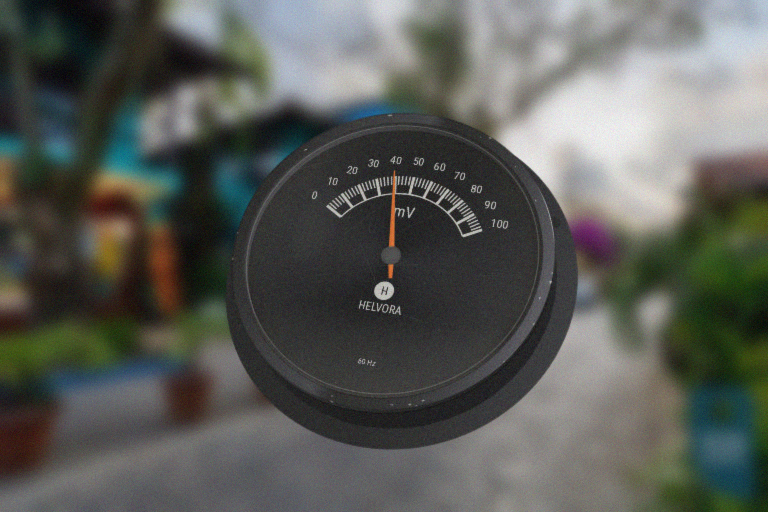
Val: 40 mV
